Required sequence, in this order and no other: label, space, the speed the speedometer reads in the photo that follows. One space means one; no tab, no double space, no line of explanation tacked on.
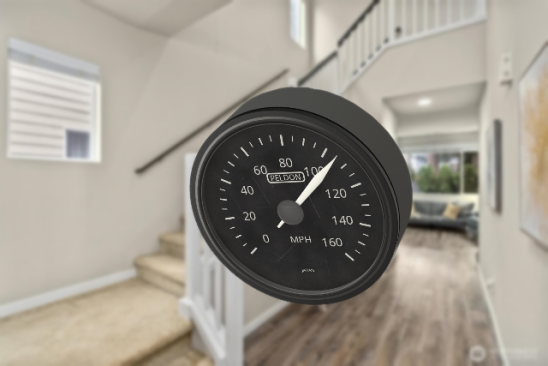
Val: 105 mph
